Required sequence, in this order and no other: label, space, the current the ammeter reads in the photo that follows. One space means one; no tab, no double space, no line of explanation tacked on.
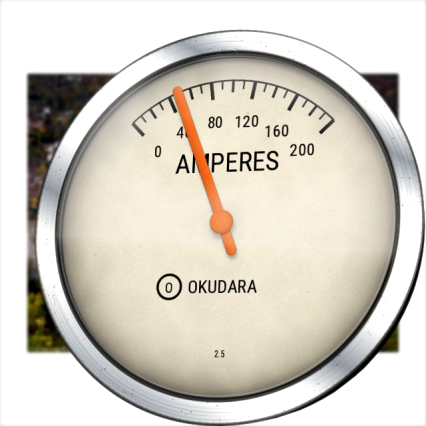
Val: 50 A
